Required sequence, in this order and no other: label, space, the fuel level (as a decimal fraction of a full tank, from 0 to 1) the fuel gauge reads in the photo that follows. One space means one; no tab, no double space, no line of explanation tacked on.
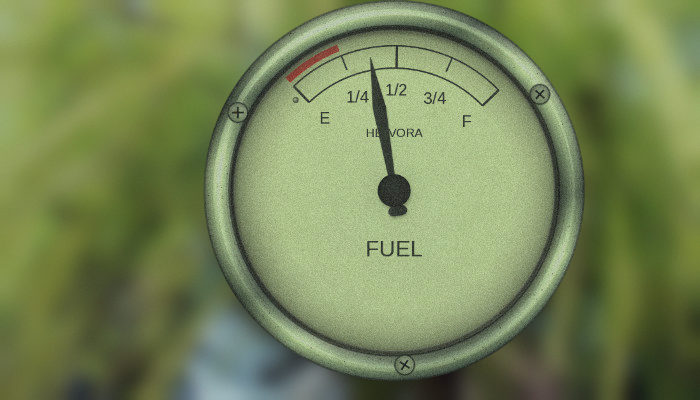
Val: 0.375
